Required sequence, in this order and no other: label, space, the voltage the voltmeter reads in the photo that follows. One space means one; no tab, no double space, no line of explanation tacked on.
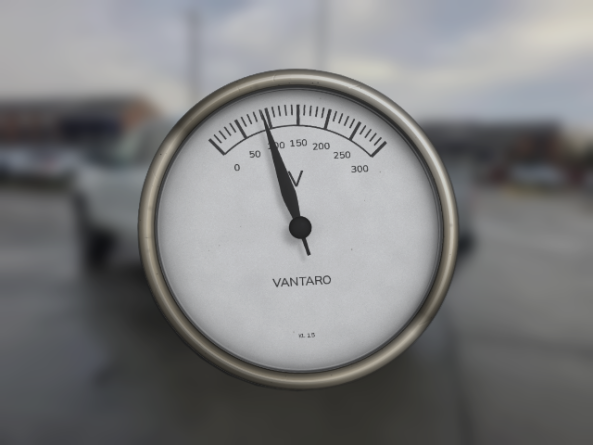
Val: 90 V
